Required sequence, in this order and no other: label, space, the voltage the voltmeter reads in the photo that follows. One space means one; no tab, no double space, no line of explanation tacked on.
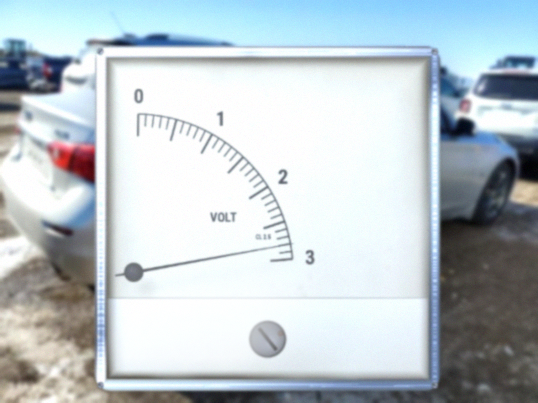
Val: 2.8 V
